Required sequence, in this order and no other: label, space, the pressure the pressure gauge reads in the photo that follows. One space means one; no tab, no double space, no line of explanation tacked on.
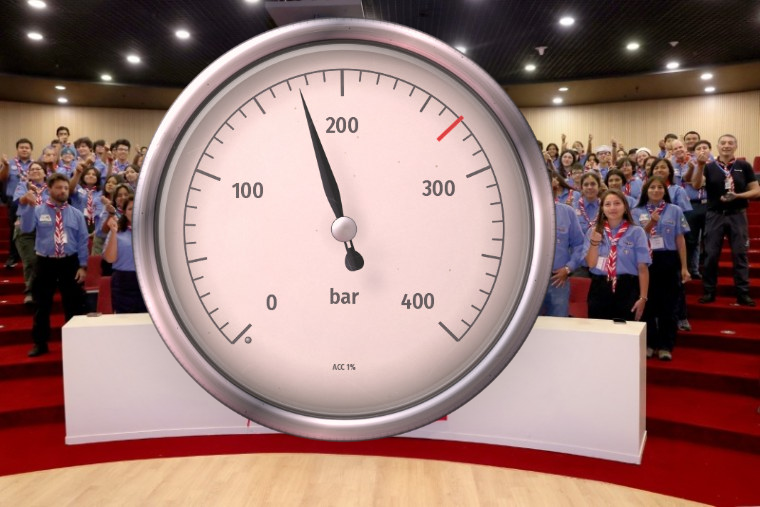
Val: 175 bar
